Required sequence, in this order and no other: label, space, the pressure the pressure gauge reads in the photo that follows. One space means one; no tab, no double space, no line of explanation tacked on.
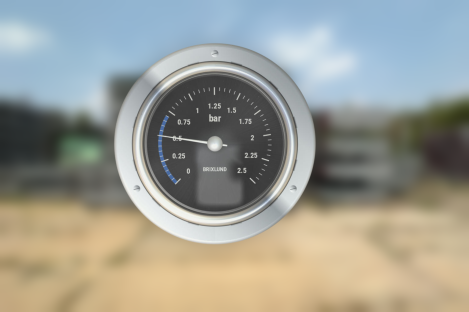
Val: 0.5 bar
